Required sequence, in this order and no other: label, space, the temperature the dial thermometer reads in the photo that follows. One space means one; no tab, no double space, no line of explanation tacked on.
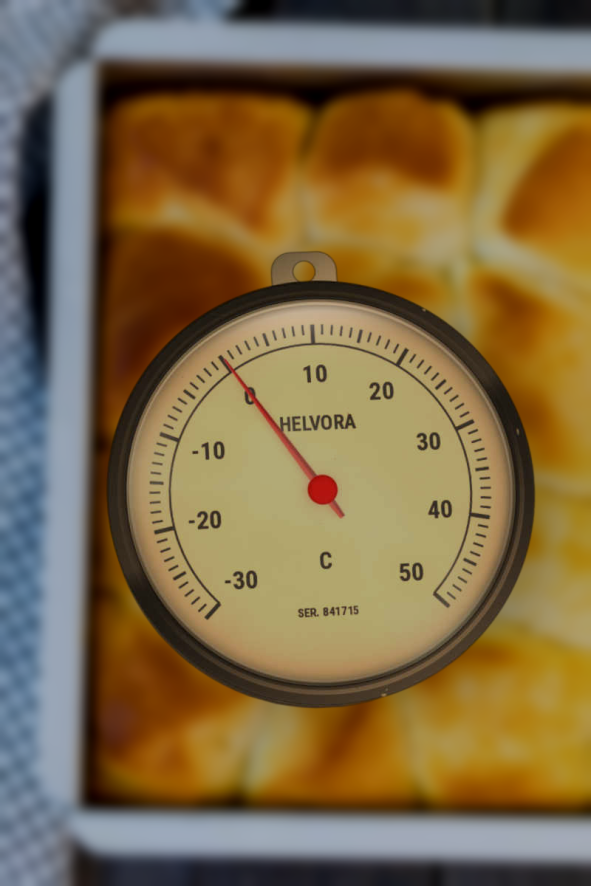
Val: 0 °C
